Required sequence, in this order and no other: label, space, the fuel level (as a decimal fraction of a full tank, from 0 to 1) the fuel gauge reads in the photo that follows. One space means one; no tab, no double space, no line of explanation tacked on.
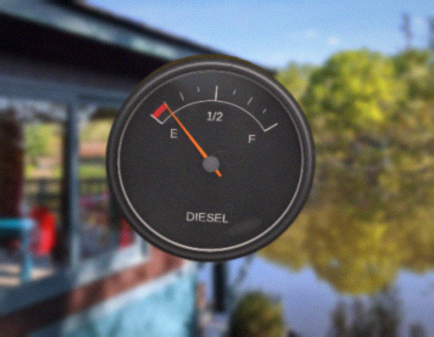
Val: 0.125
